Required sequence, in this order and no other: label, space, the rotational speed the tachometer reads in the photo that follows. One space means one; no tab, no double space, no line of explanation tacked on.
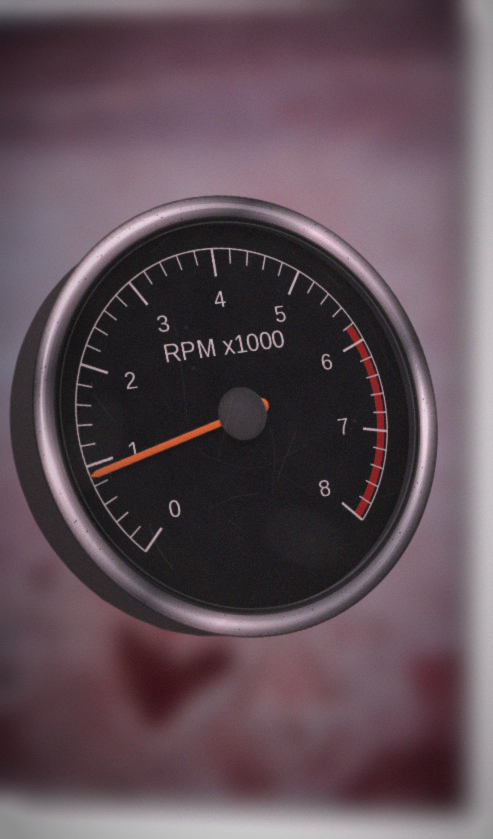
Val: 900 rpm
